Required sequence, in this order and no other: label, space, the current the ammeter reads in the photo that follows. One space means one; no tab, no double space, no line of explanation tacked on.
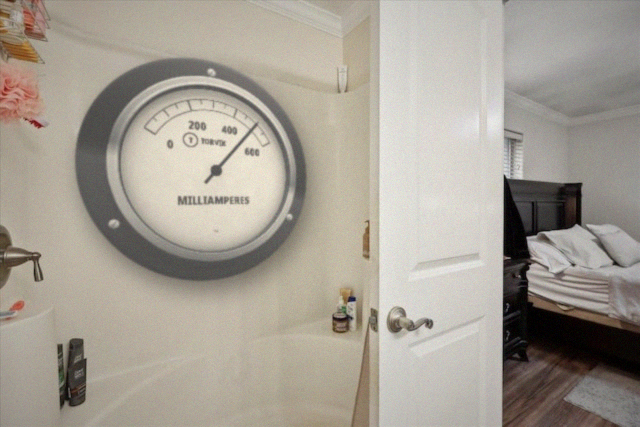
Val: 500 mA
